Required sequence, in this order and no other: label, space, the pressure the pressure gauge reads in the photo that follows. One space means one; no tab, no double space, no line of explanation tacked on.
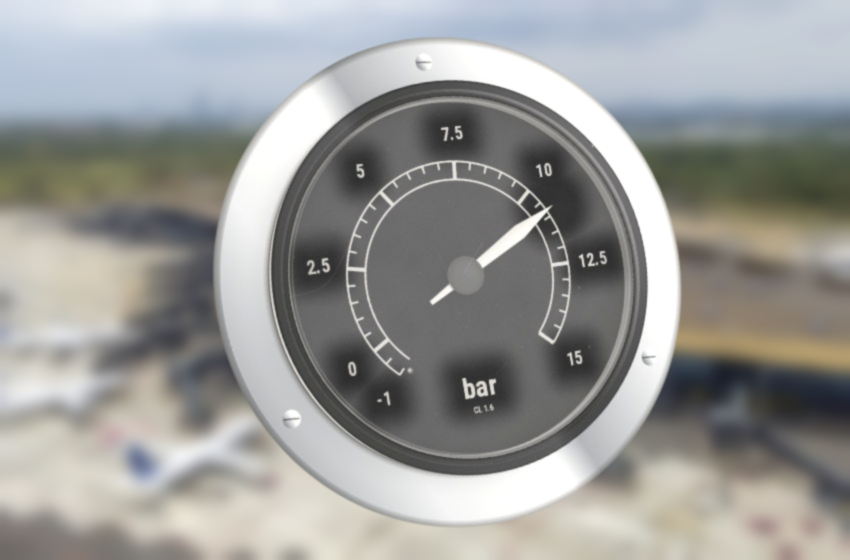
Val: 10.75 bar
